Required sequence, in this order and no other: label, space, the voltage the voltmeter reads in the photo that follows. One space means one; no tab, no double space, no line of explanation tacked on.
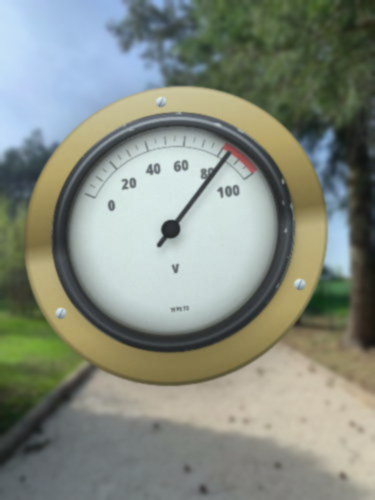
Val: 85 V
